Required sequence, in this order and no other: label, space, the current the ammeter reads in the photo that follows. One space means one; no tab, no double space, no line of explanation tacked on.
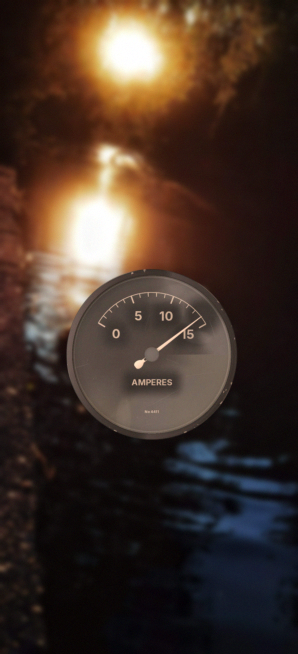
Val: 14 A
